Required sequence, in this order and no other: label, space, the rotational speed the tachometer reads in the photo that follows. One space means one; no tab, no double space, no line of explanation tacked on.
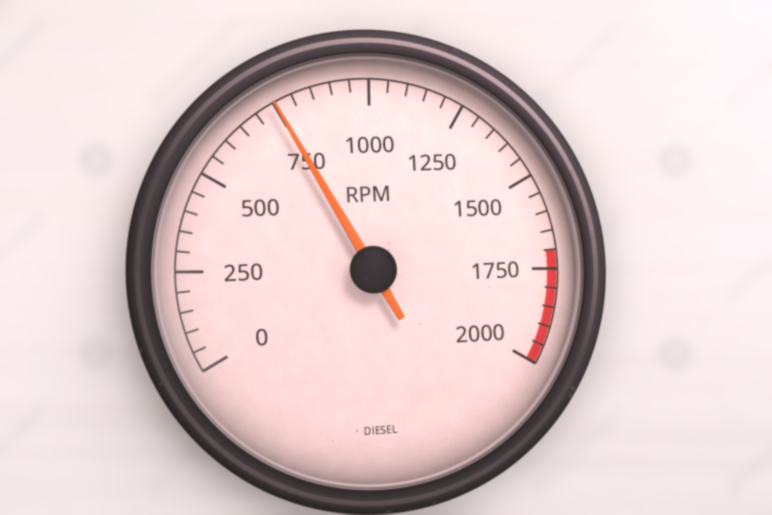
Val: 750 rpm
